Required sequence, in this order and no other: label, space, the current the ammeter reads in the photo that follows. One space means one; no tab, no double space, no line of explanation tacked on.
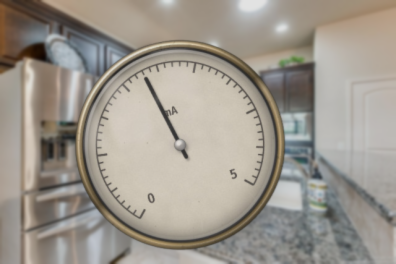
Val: 2.3 mA
